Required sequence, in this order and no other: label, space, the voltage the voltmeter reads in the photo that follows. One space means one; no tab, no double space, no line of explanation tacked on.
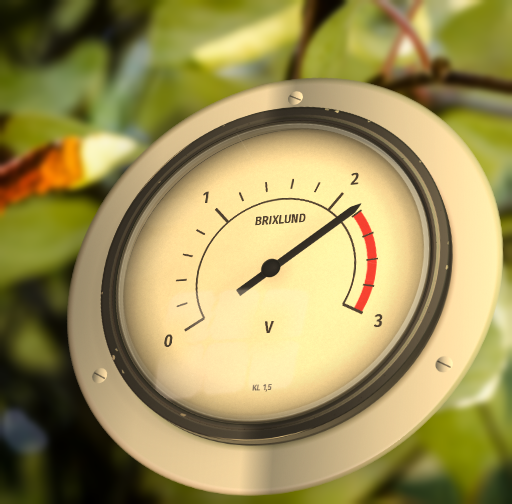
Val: 2.2 V
